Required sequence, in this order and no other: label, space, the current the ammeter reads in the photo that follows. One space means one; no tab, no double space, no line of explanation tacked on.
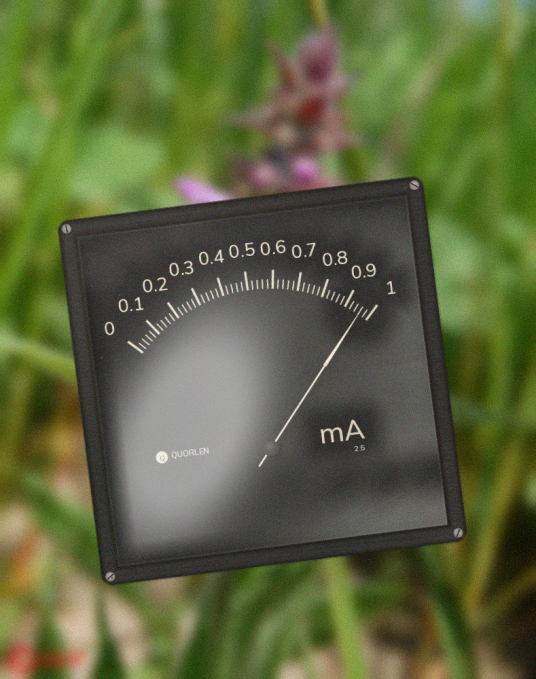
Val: 0.96 mA
